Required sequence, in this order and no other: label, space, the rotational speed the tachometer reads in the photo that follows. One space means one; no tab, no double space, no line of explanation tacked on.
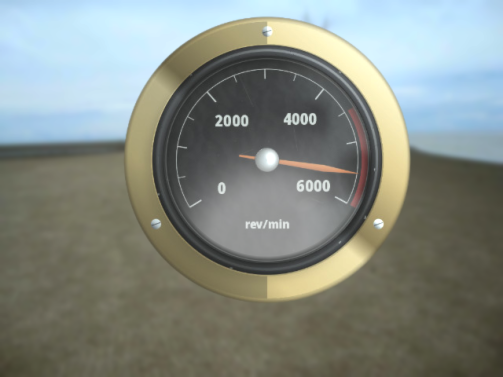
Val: 5500 rpm
